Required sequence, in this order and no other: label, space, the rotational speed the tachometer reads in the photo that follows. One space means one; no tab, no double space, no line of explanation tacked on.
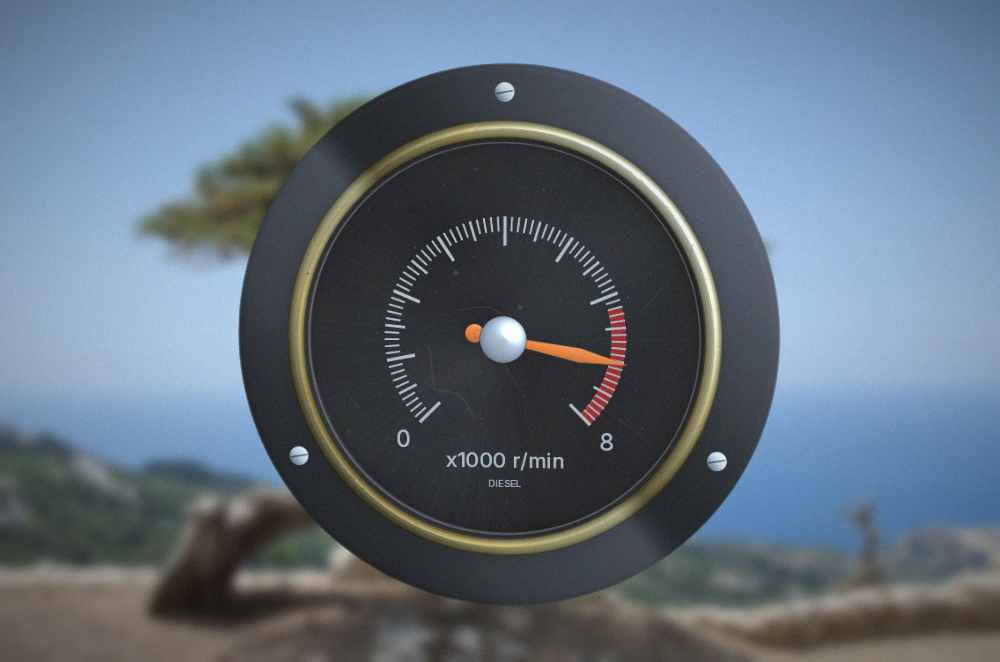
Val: 7000 rpm
